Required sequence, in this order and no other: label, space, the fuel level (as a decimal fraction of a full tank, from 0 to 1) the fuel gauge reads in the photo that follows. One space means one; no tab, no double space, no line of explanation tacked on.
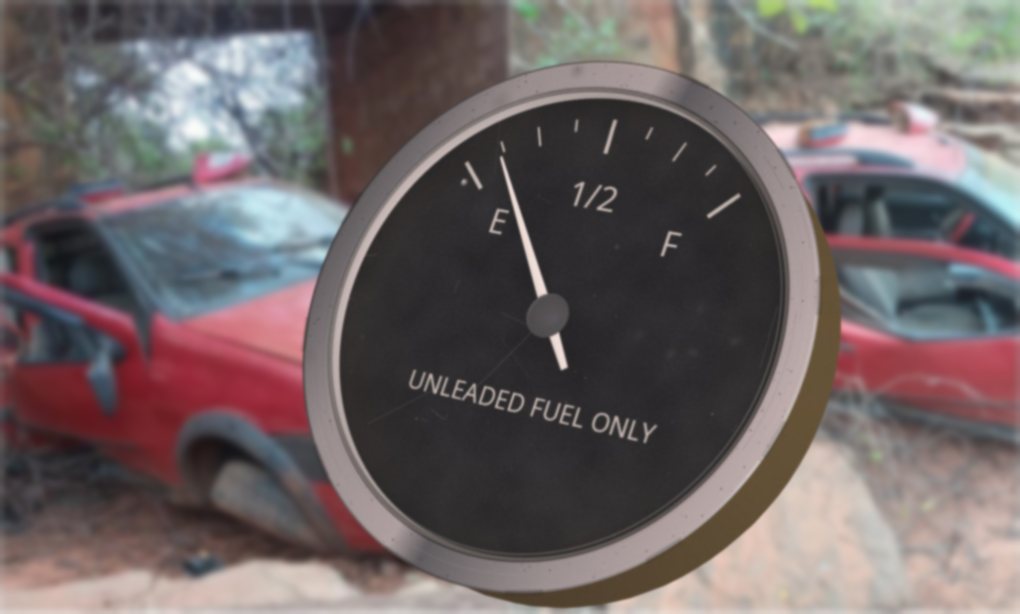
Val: 0.125
